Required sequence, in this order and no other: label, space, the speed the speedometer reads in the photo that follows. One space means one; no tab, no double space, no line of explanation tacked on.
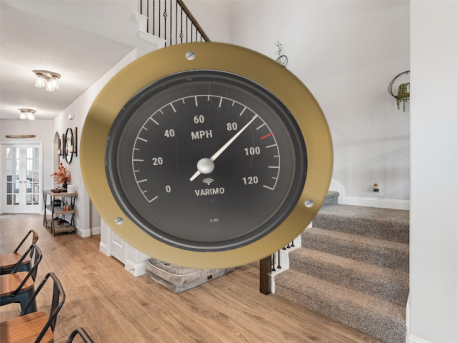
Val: 85 mph
